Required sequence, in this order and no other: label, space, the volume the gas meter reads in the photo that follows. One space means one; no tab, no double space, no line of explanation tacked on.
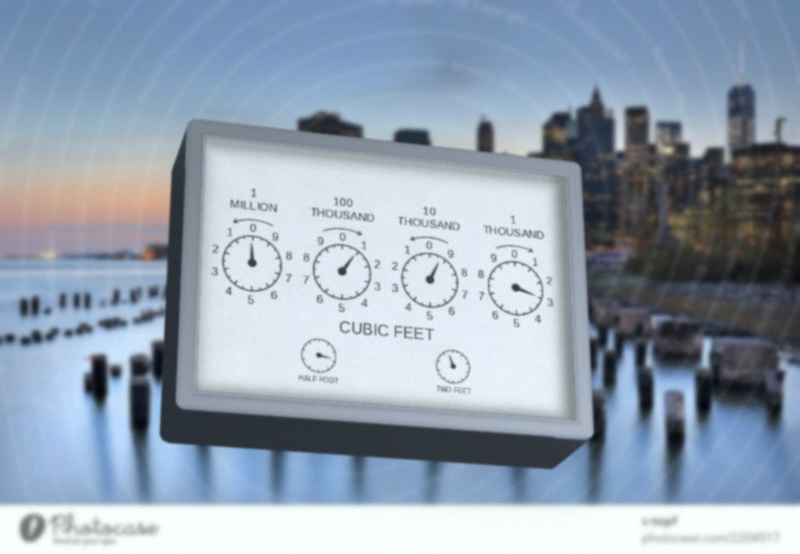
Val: 9300 ft³
